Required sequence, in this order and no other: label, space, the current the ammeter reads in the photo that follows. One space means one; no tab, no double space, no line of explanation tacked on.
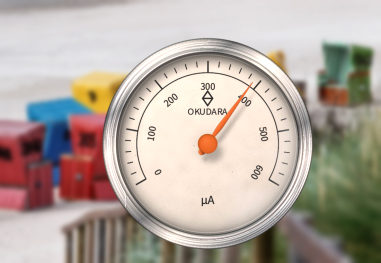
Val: 390 µA
